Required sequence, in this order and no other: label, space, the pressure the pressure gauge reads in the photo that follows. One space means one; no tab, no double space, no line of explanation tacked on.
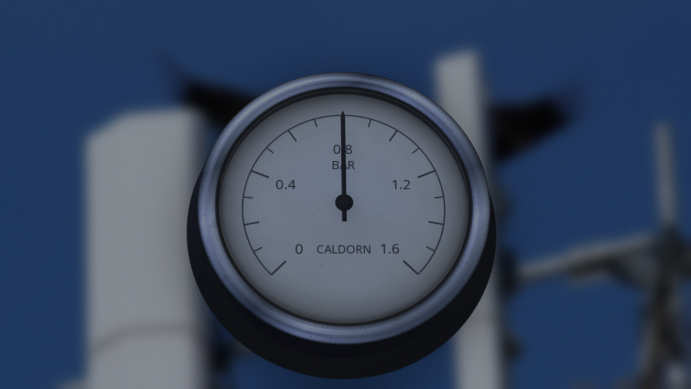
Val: 0.8 bar
